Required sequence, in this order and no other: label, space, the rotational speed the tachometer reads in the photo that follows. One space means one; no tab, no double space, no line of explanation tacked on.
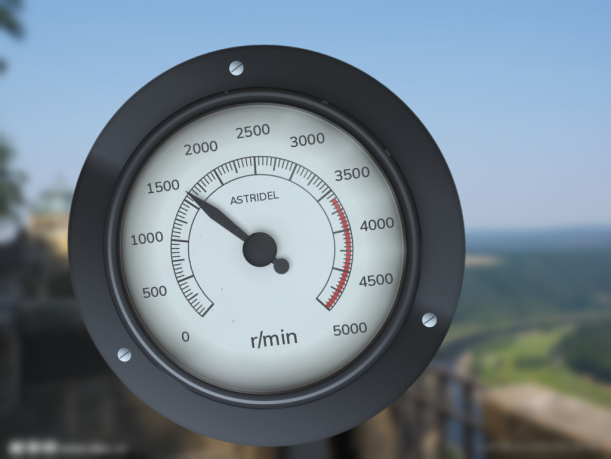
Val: 1600 rpm
